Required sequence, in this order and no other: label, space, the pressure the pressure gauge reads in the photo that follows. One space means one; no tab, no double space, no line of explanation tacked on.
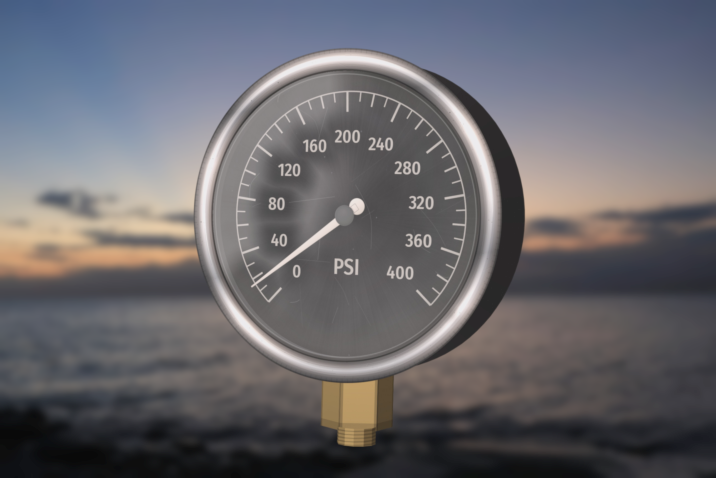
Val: 15 psi
